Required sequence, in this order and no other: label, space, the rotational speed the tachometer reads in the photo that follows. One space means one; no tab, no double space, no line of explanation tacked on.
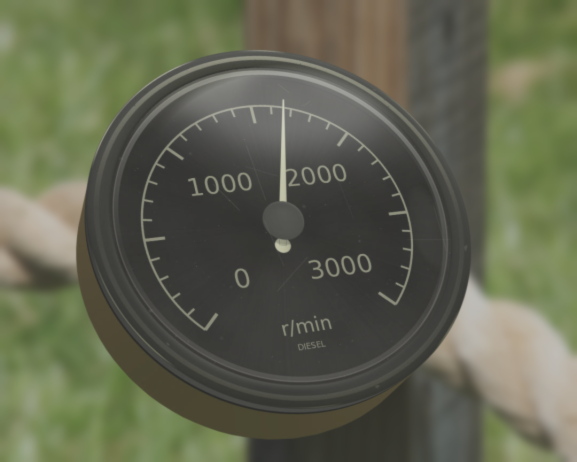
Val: 1650 rpm
